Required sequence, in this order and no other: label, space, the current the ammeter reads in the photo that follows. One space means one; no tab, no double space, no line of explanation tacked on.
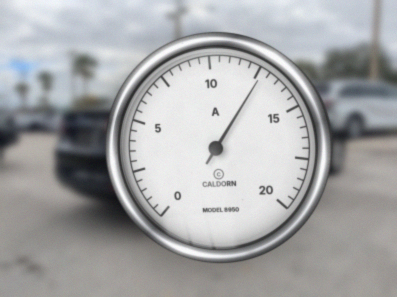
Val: 12.75 A
